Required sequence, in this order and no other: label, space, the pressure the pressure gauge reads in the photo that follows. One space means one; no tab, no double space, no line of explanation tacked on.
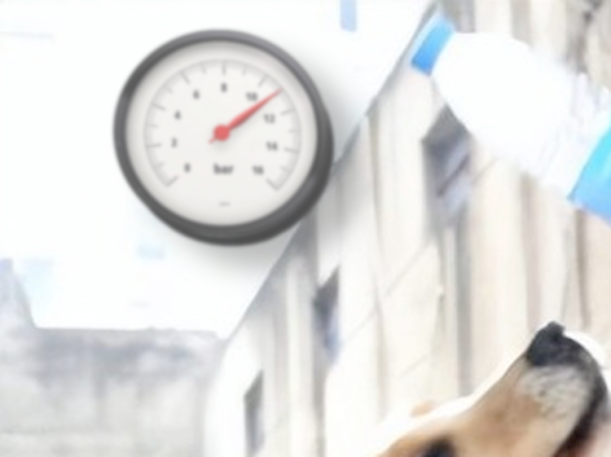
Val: 11 bar
